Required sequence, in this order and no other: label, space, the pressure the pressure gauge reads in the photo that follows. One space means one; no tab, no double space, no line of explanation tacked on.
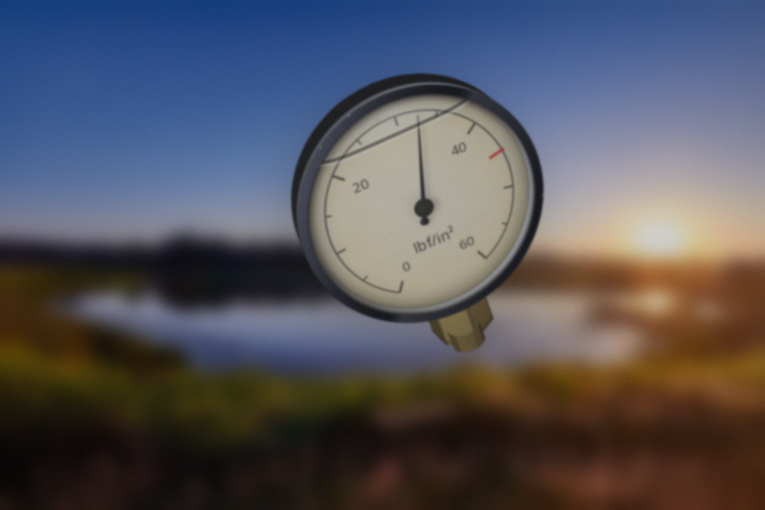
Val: 32.5 psi
